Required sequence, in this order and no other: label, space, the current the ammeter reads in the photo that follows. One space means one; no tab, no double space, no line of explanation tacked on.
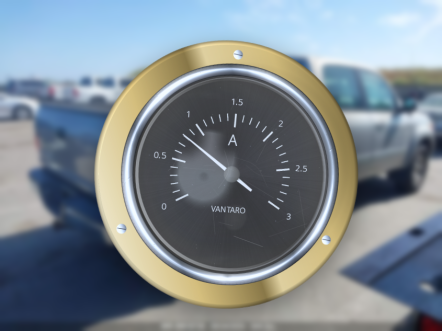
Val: 0.8 A
